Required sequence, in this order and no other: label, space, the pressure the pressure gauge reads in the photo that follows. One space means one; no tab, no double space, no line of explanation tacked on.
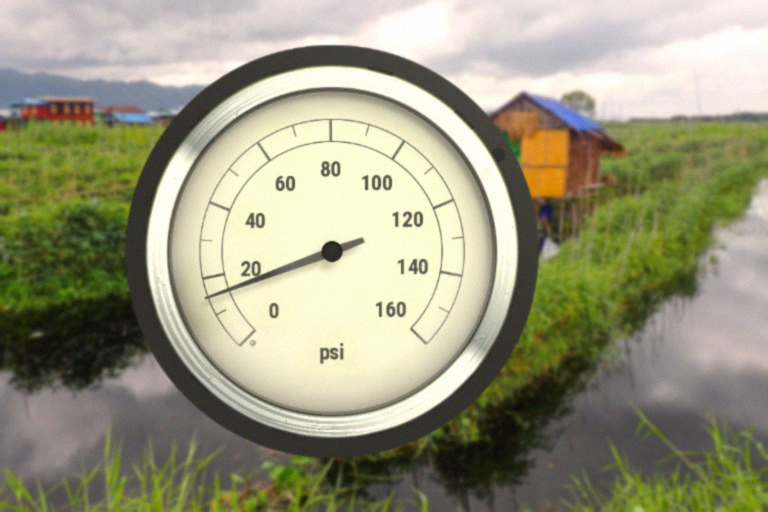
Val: 15 psi
